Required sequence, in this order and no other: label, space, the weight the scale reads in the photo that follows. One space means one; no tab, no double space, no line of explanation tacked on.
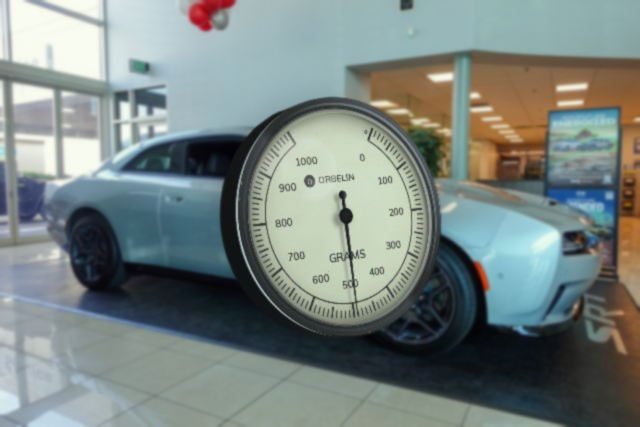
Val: 500 g
